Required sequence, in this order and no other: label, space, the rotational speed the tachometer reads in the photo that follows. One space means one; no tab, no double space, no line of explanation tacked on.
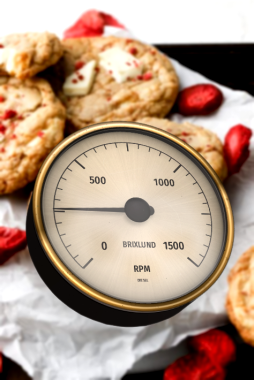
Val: 250 rpm
